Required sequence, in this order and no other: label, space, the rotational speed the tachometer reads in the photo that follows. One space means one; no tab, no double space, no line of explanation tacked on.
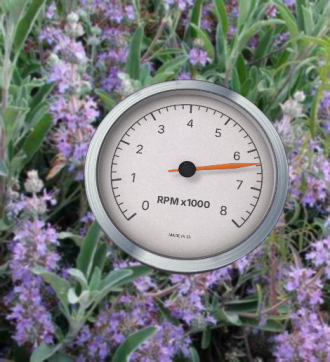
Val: 6400 rpm
